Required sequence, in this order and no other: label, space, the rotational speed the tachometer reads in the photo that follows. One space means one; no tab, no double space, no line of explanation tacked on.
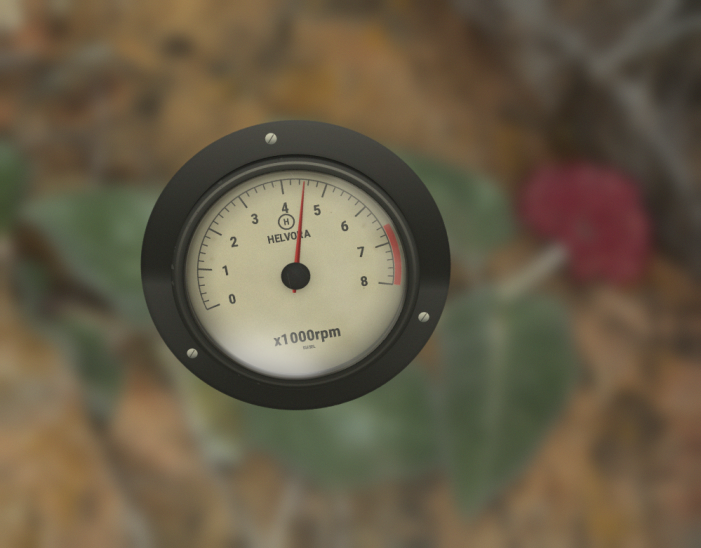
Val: 4500 rpm
